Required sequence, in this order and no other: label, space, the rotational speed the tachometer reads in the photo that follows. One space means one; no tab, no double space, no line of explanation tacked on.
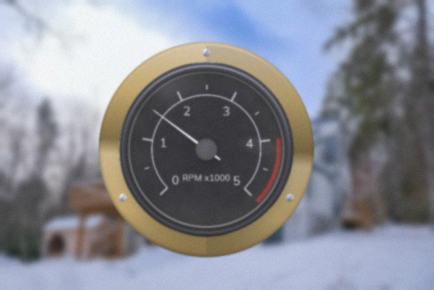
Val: 1500 rpm
